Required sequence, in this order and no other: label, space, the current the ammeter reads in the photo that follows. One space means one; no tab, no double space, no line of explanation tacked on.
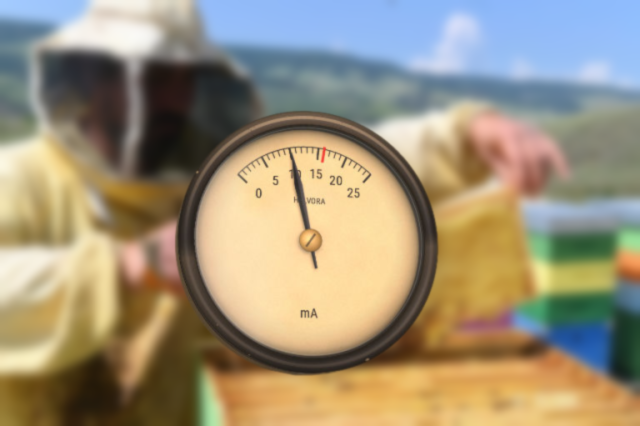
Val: 10 mA
